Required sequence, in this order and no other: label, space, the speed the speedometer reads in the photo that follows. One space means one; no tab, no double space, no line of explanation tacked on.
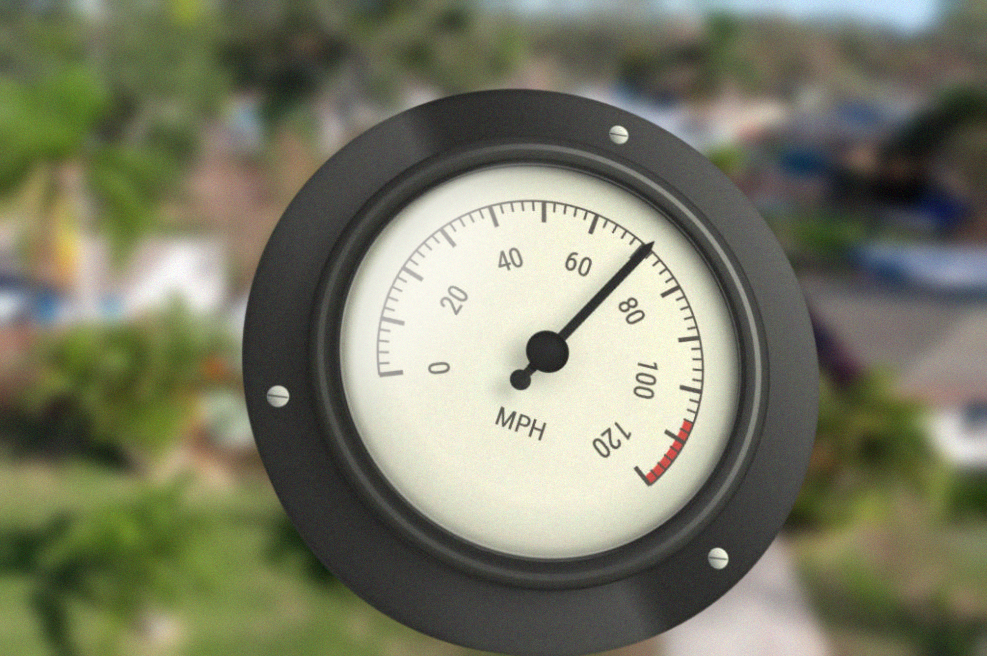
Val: 71 mph
